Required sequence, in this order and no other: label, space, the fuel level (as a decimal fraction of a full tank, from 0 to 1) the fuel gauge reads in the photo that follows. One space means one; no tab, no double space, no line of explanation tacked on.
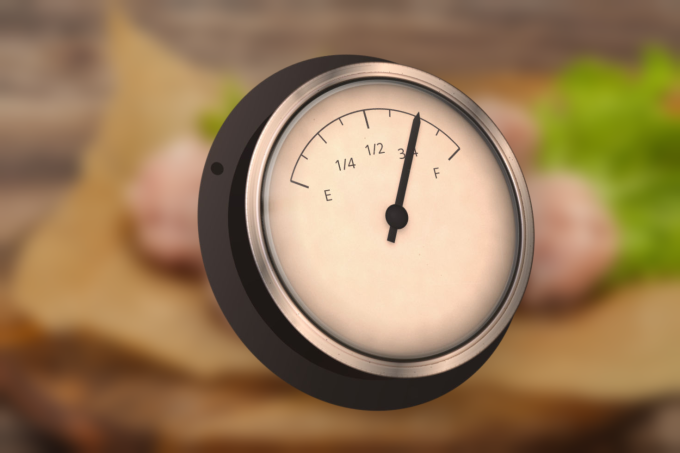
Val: 0.75
